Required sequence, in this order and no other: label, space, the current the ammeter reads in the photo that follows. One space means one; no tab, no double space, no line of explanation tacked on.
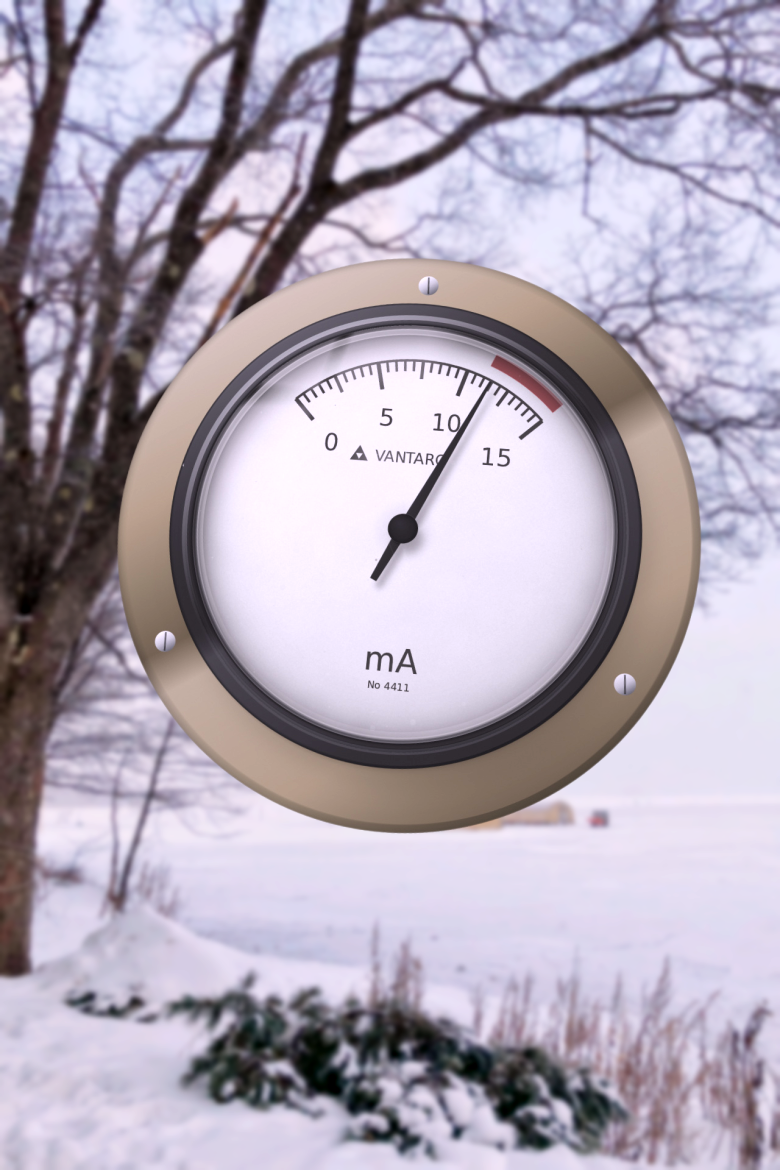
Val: 11.5 mA
